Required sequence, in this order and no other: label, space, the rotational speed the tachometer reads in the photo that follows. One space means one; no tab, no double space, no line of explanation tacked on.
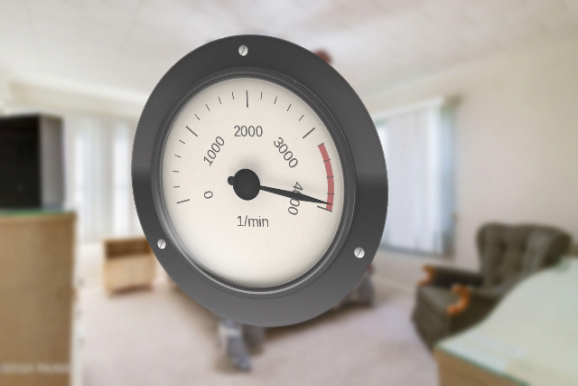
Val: 3900 rpm
